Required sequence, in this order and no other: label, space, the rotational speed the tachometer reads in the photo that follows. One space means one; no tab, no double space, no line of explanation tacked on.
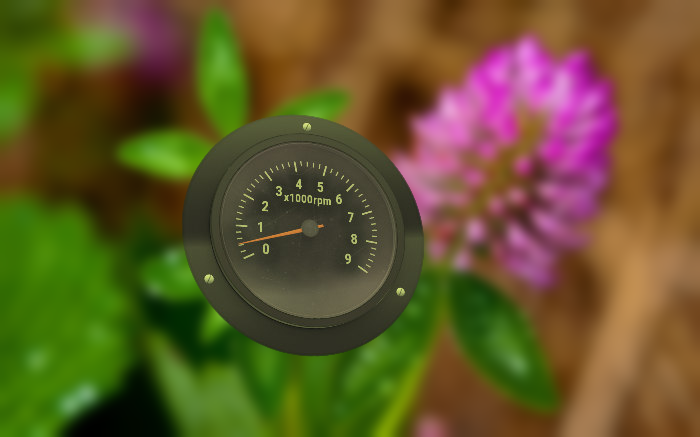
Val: 400 rpm
